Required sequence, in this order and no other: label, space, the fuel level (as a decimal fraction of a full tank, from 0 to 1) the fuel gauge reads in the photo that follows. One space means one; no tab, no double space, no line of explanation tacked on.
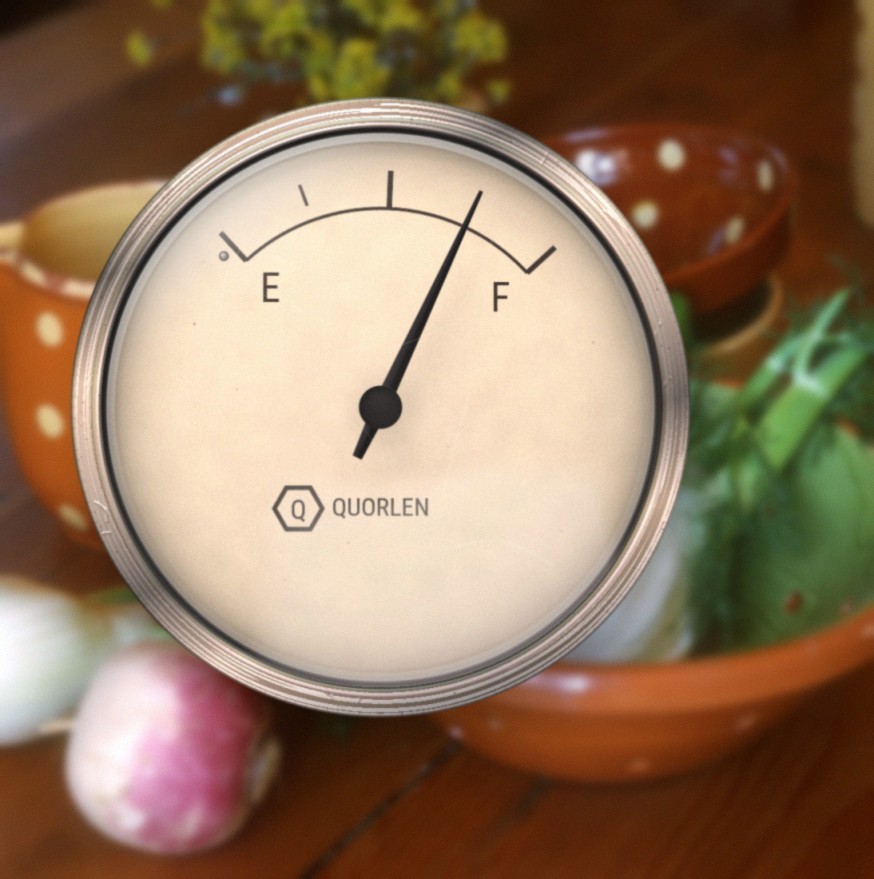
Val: 0.75
